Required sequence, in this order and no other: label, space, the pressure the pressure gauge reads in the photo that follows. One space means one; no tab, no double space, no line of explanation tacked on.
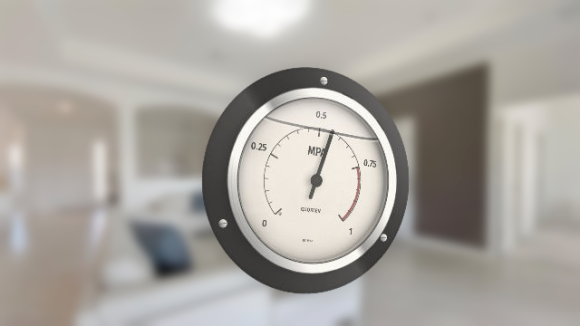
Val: 0.55 MPa
